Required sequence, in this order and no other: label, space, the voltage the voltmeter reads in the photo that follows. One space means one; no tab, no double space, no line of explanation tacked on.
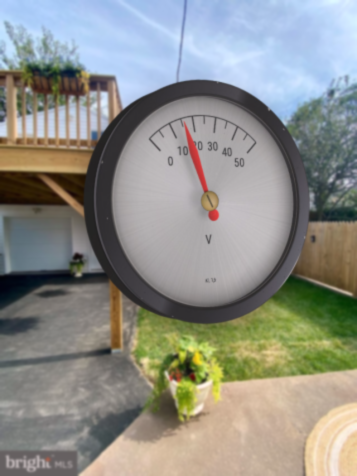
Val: 15 V
